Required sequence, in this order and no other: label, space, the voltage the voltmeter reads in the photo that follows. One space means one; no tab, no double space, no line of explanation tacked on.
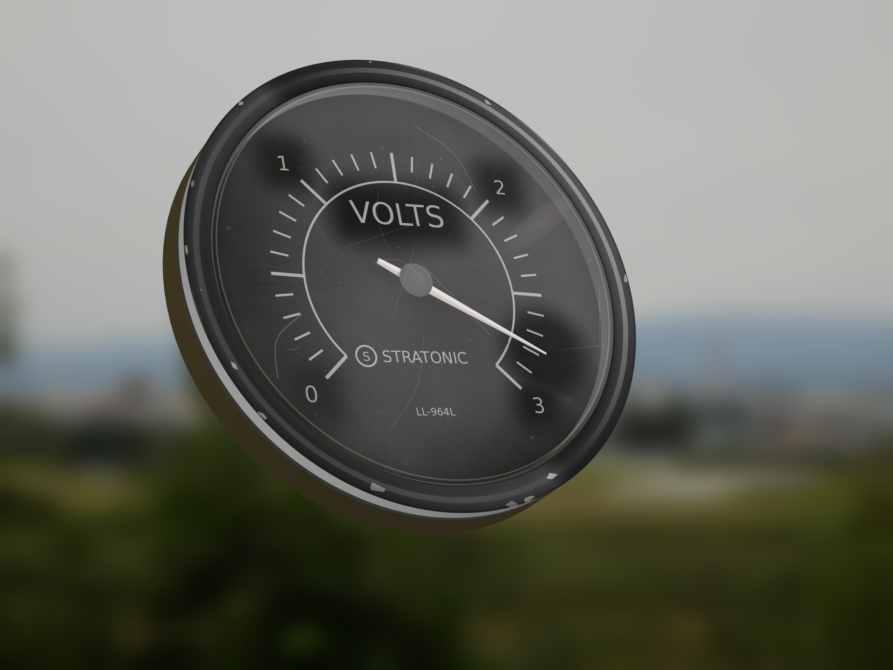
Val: 2.8 V
